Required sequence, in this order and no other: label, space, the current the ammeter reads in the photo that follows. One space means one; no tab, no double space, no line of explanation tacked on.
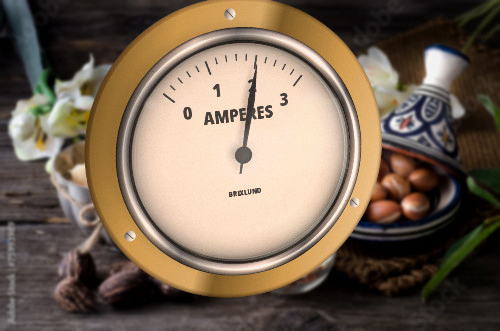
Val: 2 A
